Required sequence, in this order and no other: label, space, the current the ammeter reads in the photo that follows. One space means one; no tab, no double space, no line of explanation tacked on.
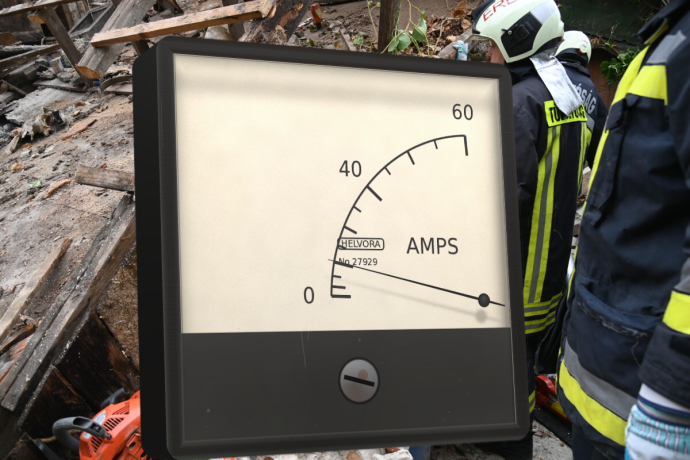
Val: 20 A
